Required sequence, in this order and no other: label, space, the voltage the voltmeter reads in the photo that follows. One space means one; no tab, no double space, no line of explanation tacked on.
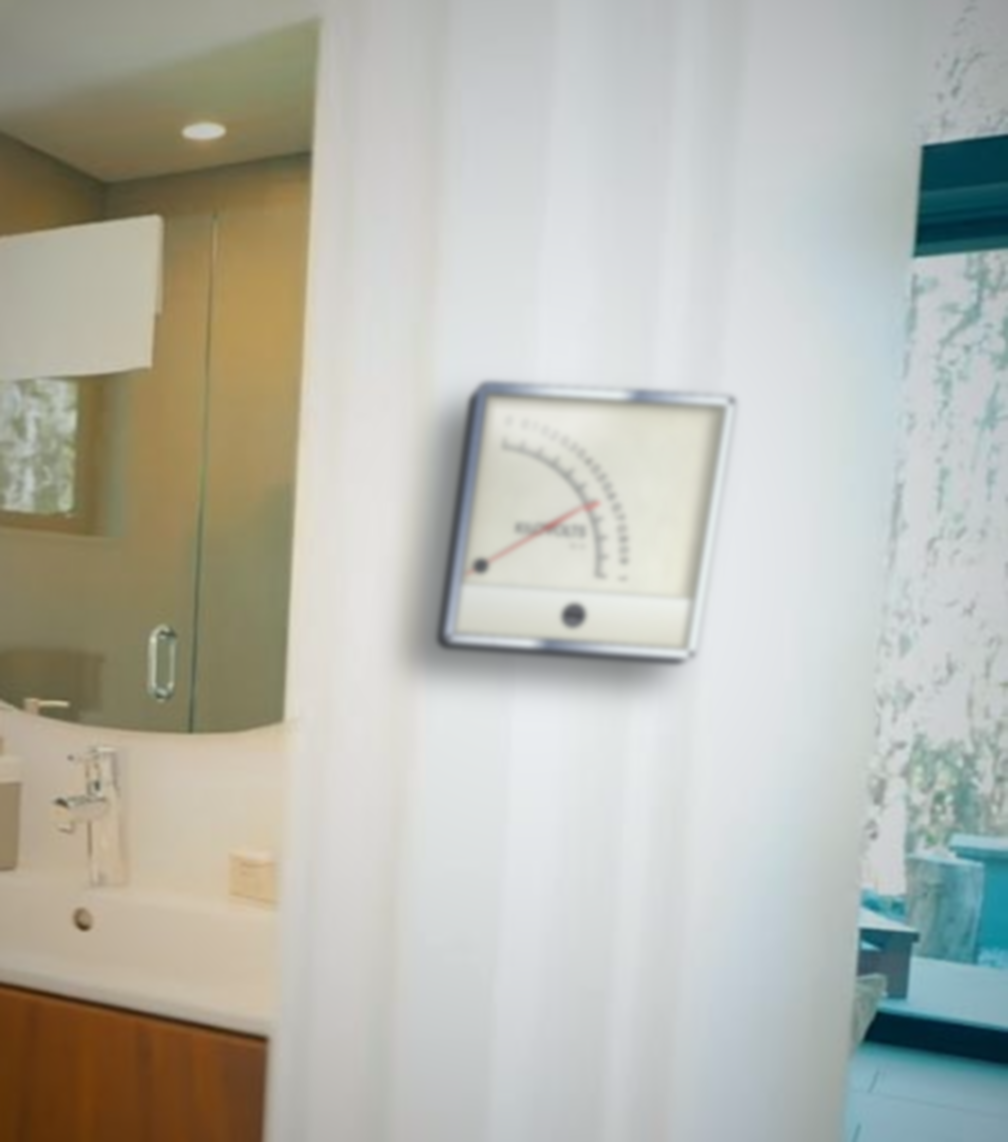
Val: 0.6 kV
